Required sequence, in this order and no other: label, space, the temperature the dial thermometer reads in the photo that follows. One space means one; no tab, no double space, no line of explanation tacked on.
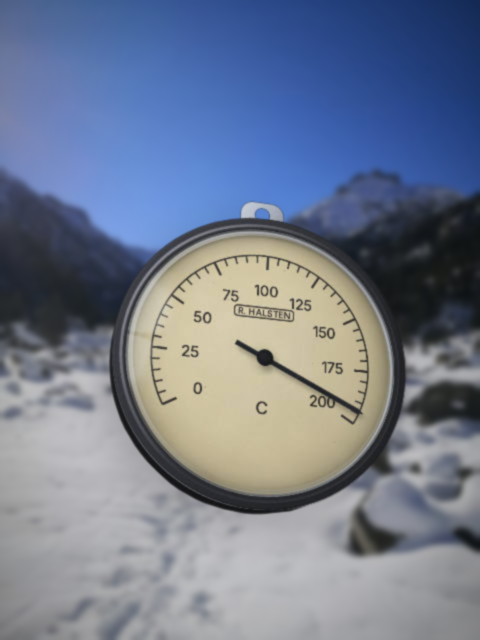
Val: 195 °C
